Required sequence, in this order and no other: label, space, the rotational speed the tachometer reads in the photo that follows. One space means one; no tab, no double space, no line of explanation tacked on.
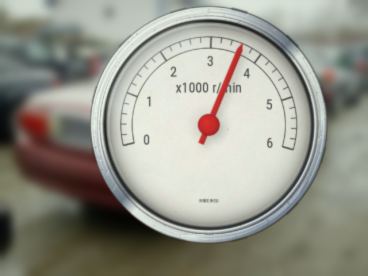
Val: 3600 rpm
